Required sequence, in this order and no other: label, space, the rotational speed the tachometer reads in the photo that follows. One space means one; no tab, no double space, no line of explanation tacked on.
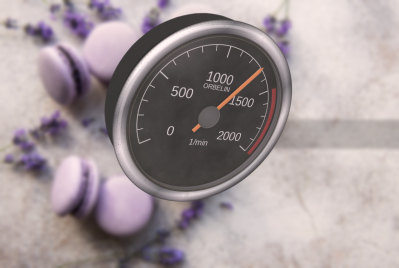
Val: 1300 rpm
